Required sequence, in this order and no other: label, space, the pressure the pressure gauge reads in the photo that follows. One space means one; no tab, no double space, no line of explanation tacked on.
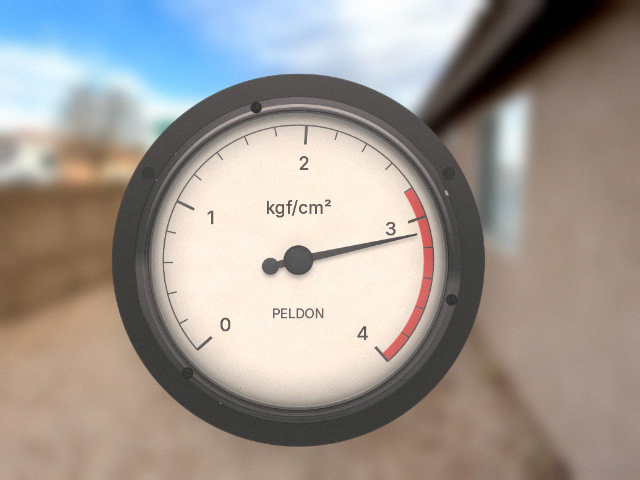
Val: 3.1 kg/cm²
